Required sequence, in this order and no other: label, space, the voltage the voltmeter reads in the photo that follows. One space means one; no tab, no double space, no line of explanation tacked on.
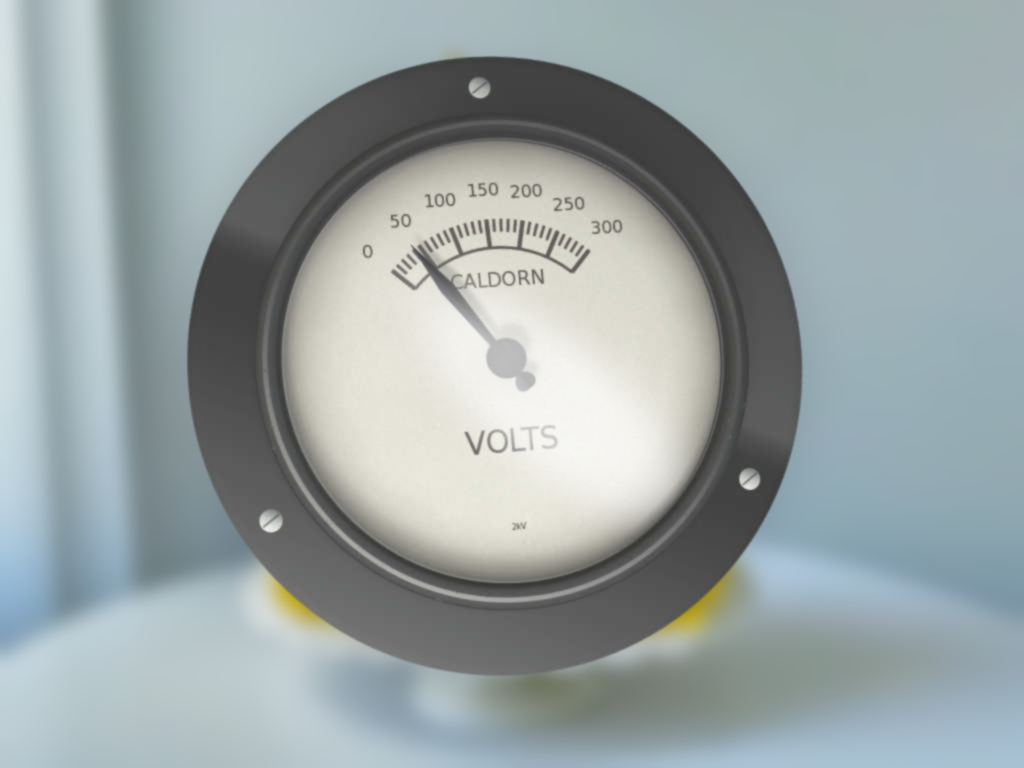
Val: 40 V
